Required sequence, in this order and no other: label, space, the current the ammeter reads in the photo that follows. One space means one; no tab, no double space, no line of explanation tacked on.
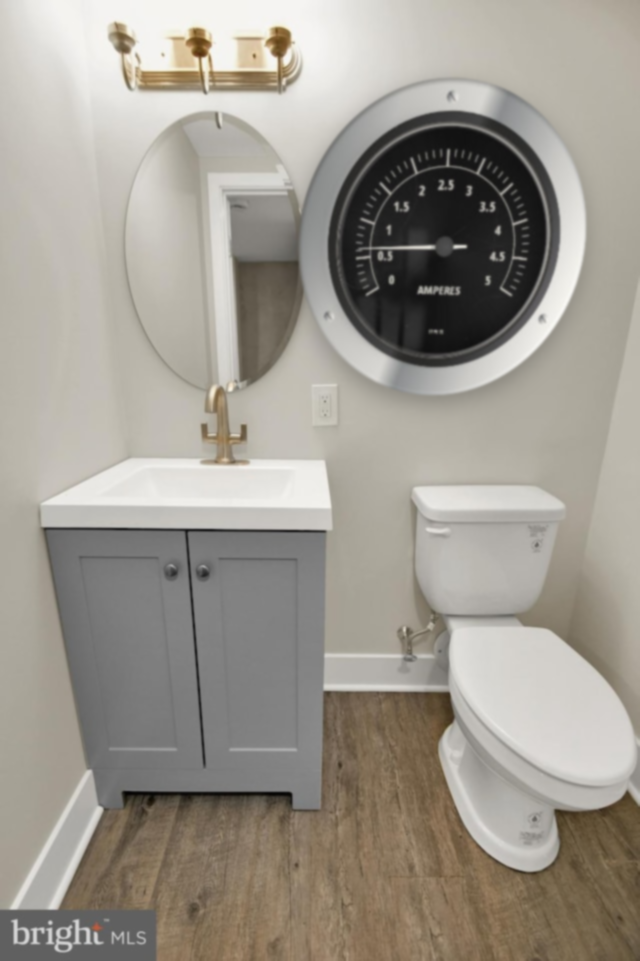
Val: 0.6 A
